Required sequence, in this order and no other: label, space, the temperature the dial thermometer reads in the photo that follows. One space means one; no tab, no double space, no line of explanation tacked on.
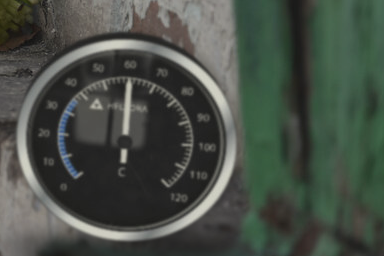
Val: 60 °C
